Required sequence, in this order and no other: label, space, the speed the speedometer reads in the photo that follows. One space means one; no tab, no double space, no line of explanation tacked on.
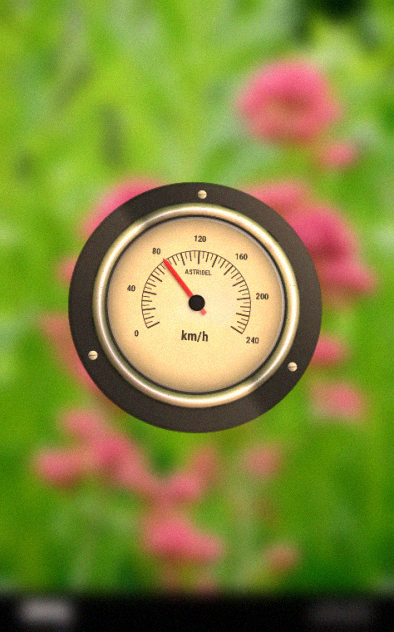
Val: 80 km/h
